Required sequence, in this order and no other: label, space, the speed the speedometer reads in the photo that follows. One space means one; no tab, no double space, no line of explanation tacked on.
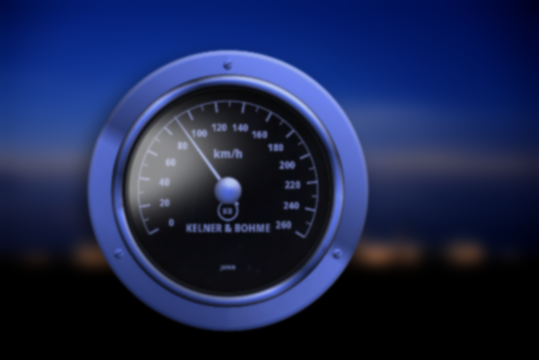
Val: 90 km/h
